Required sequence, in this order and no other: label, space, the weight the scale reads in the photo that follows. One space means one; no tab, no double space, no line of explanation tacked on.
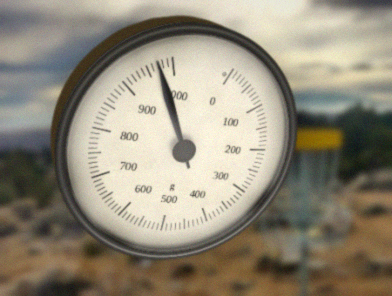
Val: 970 g
